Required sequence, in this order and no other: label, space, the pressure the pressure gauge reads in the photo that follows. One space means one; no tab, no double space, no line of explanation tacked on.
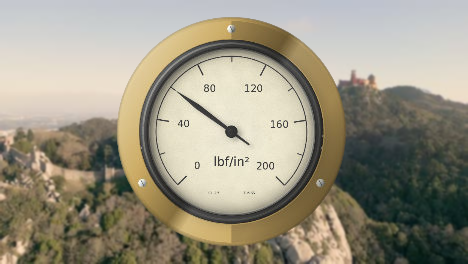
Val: 60 psi
